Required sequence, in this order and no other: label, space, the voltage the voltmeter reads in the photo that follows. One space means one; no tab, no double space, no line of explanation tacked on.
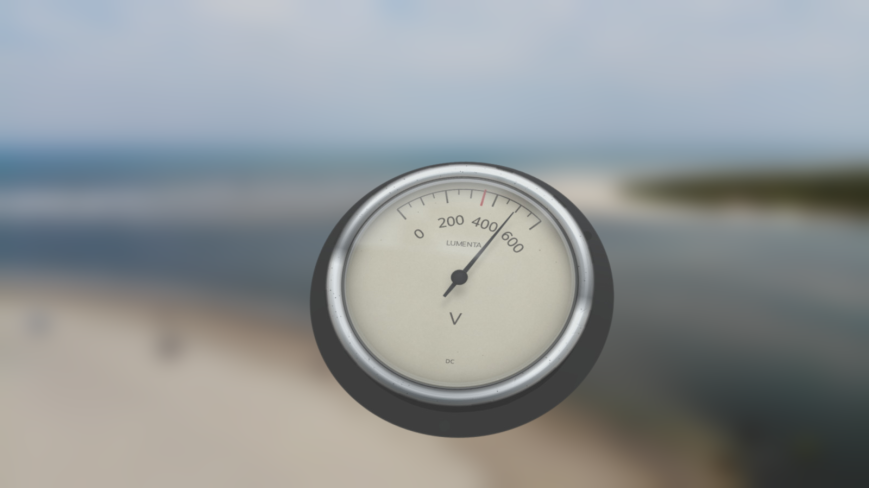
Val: 500 V
